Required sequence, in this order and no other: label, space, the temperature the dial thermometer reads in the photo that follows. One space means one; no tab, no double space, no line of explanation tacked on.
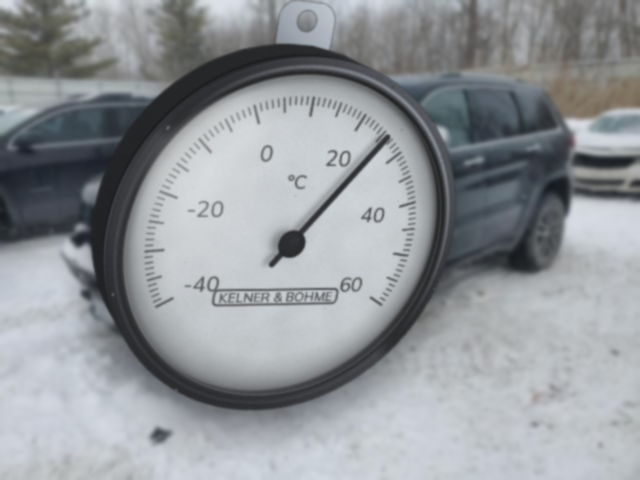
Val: 25 °C
